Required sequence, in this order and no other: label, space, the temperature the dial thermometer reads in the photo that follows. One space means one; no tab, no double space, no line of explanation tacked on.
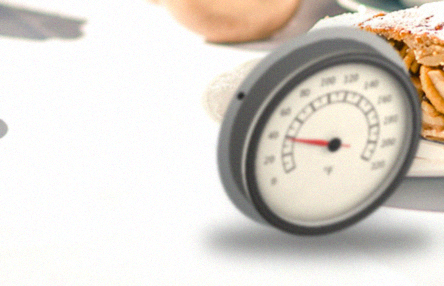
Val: 40 °F
